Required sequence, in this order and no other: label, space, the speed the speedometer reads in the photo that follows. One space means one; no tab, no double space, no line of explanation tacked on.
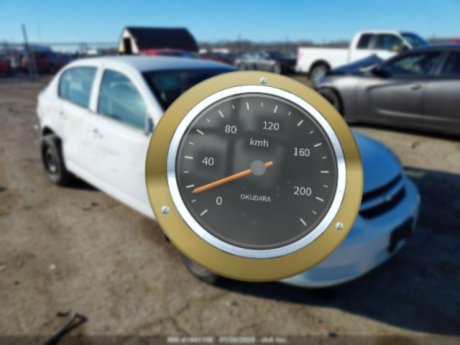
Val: 15 km/h
